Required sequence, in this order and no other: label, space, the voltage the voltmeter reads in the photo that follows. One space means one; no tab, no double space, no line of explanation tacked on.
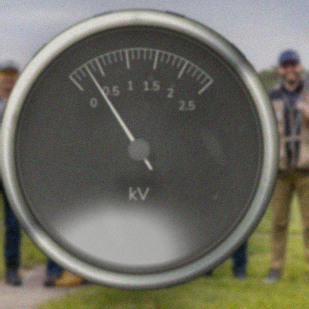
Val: 0.3 kV
